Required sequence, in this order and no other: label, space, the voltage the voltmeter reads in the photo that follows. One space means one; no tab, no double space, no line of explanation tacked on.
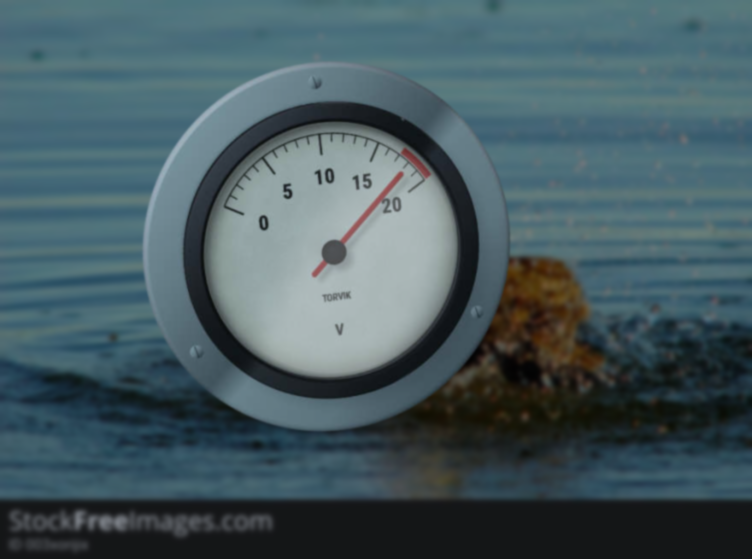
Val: 18 V
